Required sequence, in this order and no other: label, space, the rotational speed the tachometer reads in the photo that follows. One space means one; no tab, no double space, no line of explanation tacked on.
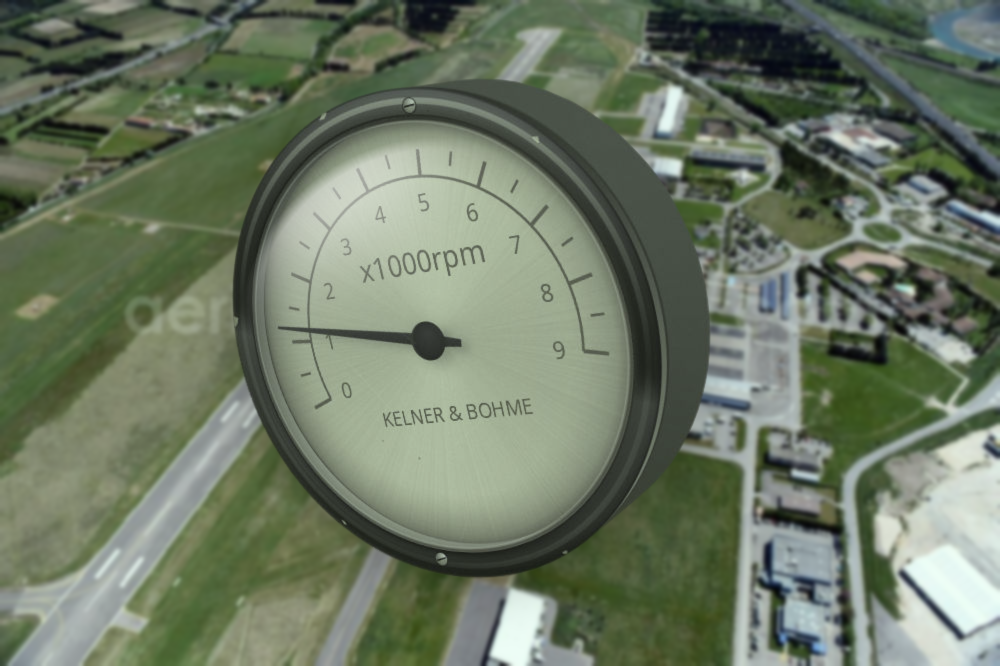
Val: 1250 rpm
